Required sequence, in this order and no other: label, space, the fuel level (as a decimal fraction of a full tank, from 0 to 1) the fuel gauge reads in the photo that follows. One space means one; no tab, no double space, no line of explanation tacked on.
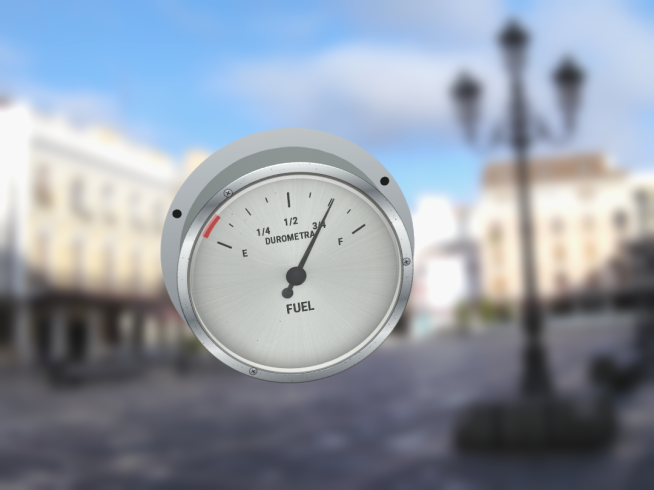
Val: 0.75
